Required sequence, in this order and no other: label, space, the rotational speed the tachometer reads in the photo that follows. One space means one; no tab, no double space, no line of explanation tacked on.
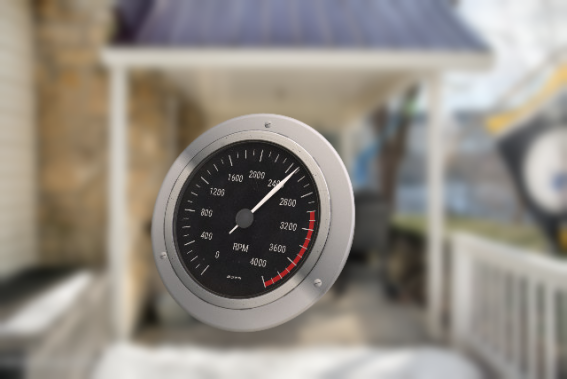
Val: 2500 rpm
